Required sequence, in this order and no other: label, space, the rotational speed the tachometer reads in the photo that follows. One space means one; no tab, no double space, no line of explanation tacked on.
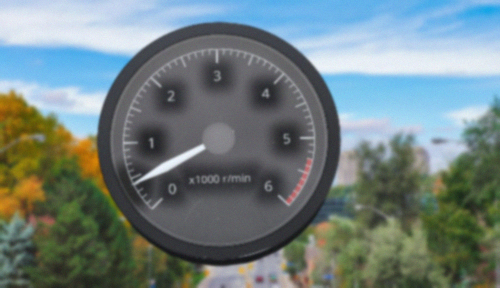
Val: 400 rpm
